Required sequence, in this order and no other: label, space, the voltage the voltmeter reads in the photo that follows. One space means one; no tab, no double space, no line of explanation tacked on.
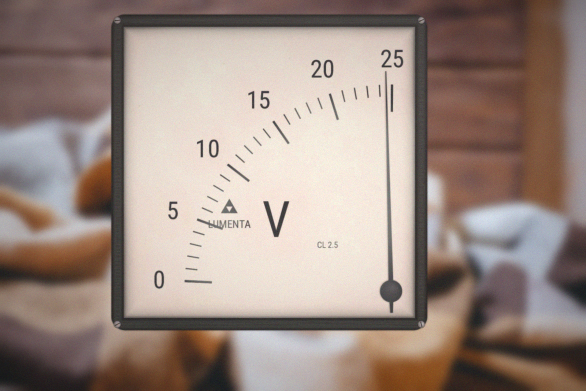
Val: 24.5 V
